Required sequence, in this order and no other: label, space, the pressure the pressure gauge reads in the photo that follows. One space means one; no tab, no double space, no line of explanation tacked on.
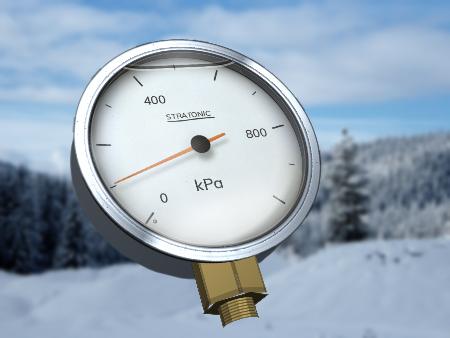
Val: 100 kPa
